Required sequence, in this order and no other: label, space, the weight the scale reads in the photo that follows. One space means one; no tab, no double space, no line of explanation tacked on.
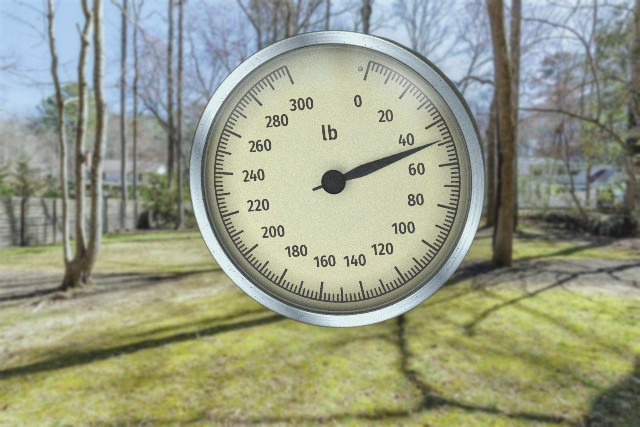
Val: 48 lb
